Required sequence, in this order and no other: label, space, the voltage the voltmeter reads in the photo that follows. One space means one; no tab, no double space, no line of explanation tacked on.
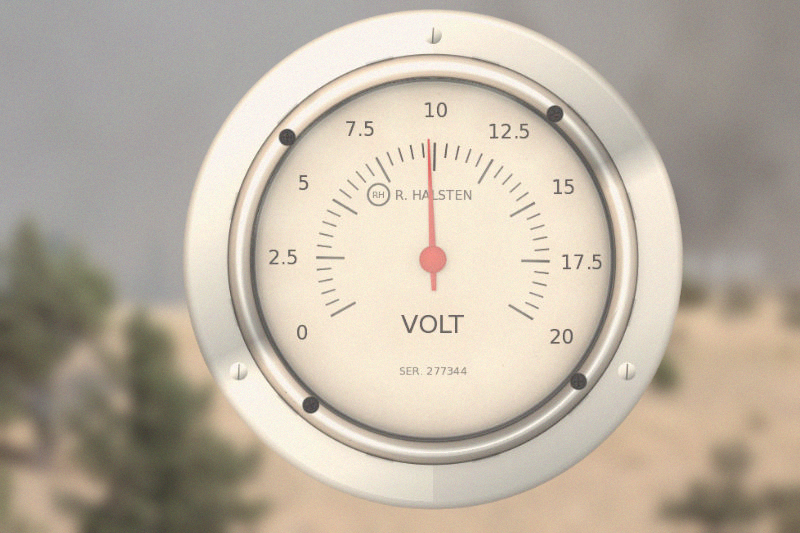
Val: 9.75 V
